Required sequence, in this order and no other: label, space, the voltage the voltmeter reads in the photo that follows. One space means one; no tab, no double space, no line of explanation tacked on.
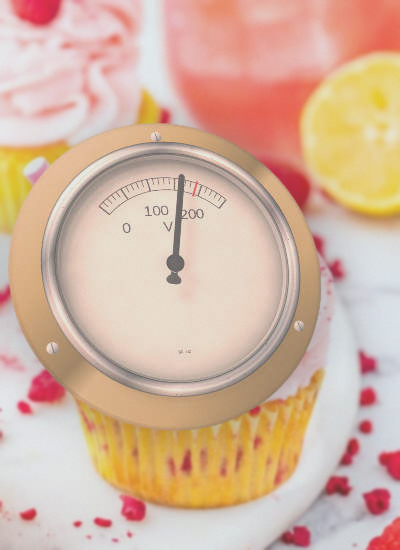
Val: 160 V
